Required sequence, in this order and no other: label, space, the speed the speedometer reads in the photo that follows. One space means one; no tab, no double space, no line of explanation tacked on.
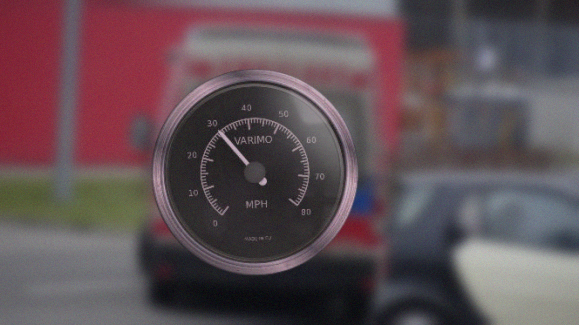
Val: 30 mph
